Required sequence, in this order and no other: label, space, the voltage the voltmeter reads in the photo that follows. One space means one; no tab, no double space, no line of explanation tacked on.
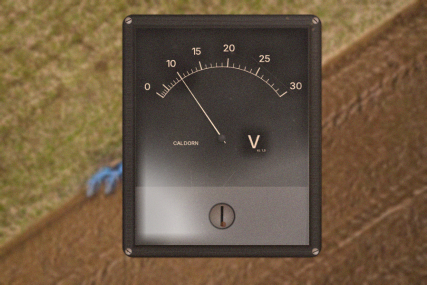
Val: 10 V
